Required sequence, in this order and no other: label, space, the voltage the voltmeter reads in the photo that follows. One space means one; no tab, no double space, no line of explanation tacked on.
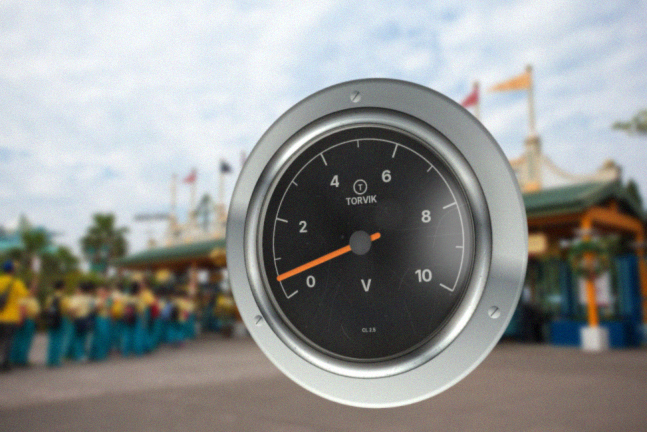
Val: 0.5 V
